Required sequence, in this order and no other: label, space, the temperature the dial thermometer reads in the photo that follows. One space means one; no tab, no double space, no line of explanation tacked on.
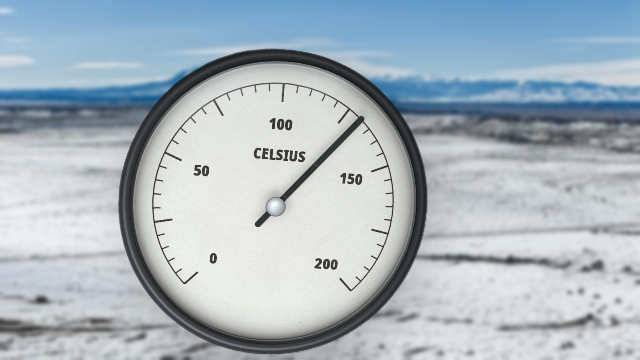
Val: 130 °C
